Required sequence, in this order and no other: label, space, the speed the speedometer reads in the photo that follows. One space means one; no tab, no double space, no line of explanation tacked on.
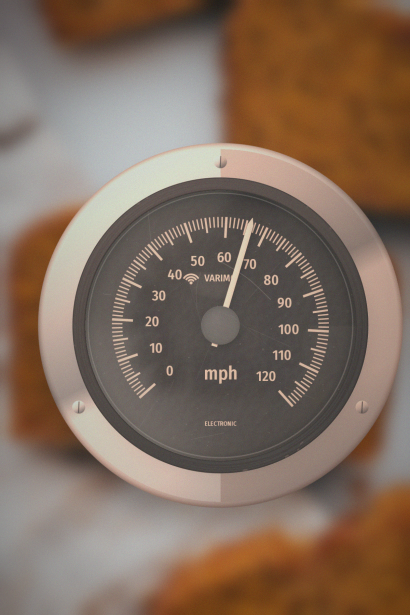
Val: 66 mph
